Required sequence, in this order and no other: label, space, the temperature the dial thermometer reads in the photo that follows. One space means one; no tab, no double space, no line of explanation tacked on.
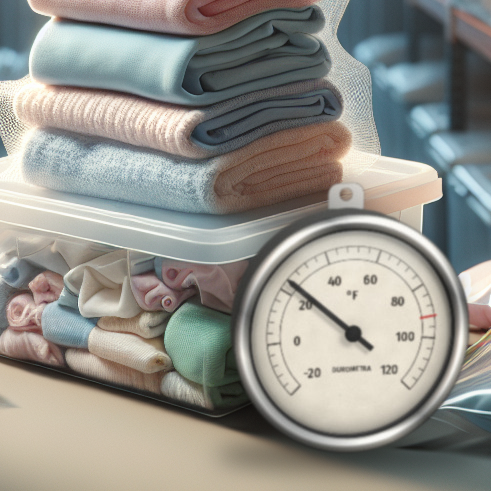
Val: 24 °F
